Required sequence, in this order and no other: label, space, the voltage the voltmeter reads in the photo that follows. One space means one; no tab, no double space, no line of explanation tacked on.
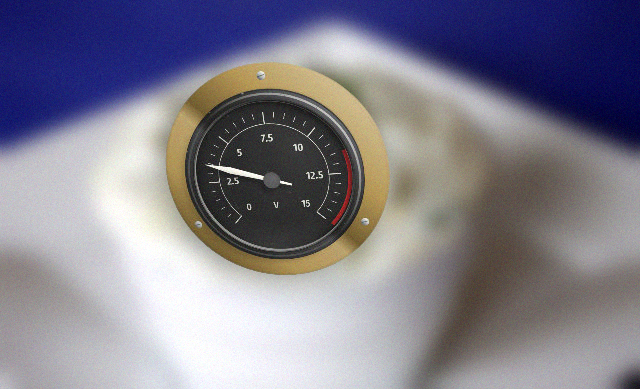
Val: 3.5 V
